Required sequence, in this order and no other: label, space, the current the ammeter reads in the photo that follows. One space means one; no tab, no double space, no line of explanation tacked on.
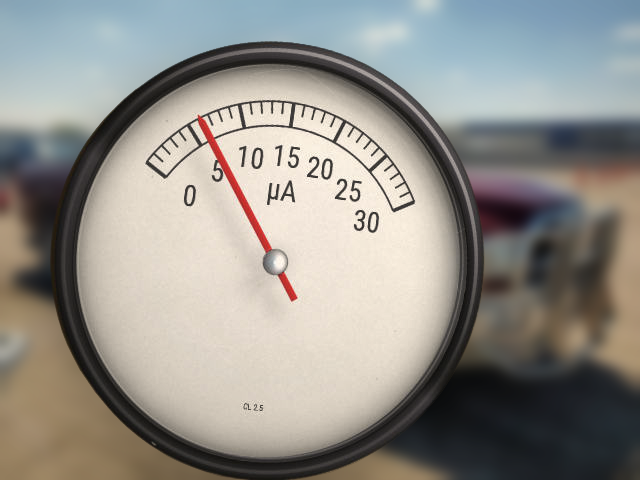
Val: 6 µA
